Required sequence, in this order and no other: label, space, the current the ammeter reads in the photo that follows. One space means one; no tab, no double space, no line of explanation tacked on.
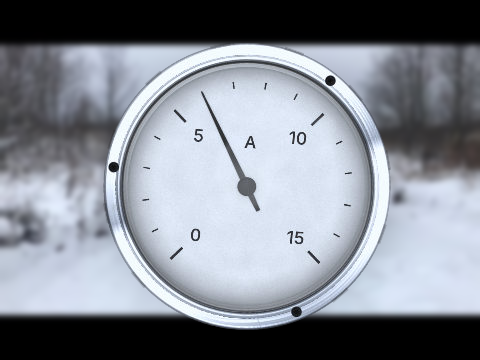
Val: 6 A
